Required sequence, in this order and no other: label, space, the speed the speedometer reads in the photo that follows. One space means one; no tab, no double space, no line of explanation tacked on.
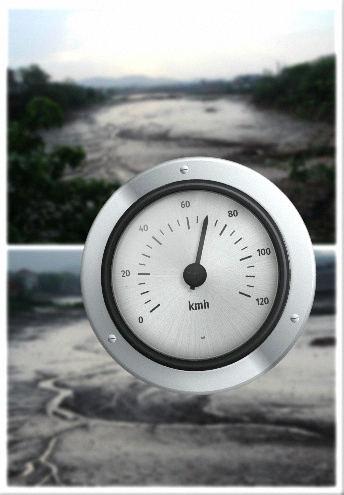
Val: 70 km/h
